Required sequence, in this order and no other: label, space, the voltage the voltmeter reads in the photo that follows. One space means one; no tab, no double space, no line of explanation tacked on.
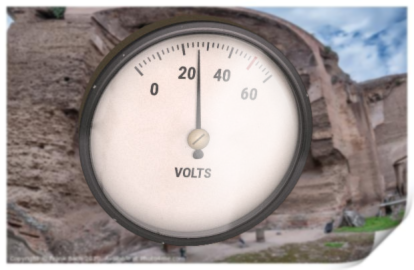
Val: 26 V
